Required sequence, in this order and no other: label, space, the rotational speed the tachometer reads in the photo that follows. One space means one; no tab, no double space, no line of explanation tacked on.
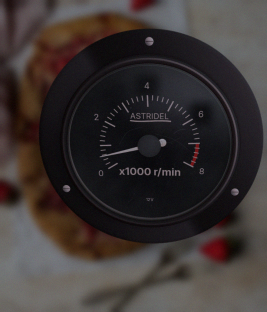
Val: 600 rpm
